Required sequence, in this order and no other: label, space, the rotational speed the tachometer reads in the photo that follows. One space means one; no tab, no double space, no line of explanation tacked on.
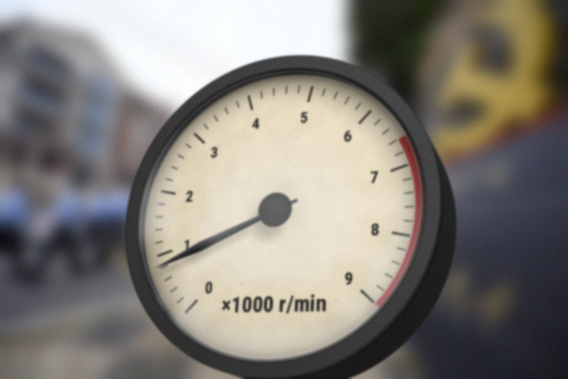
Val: 800 rpm
